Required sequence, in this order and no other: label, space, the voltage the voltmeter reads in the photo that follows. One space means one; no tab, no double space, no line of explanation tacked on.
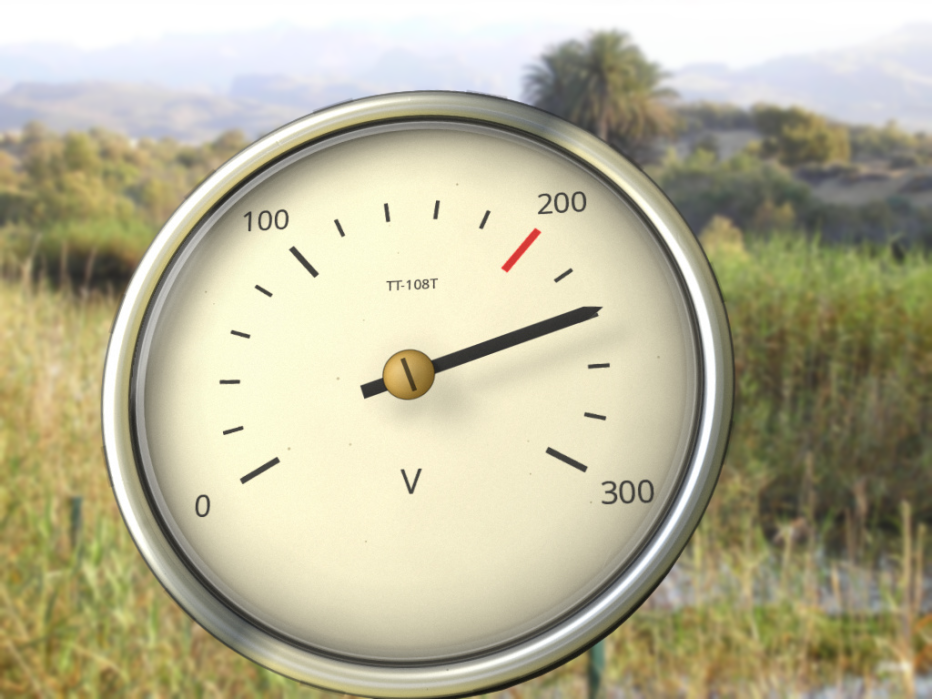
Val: 240 V
